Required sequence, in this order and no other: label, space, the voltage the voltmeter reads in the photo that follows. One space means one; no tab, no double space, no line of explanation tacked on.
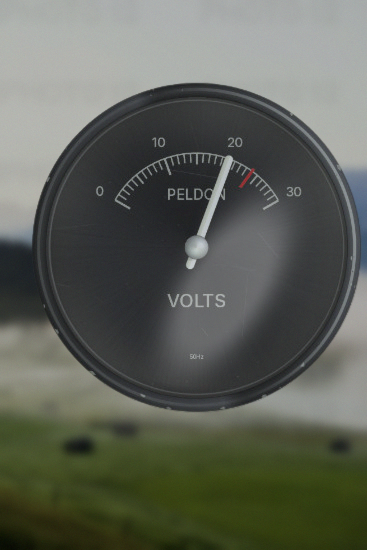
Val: 20 V
